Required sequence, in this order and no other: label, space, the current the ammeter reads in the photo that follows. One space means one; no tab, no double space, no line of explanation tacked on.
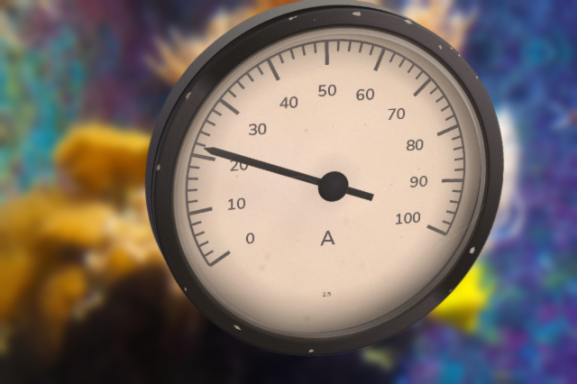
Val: 22 A
